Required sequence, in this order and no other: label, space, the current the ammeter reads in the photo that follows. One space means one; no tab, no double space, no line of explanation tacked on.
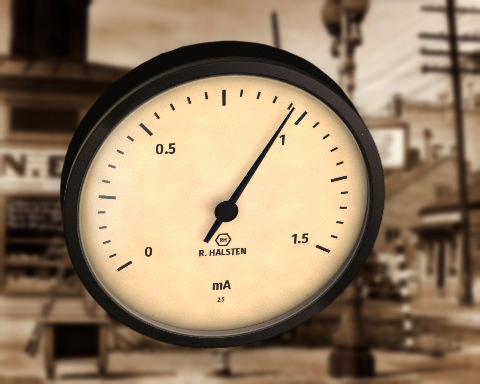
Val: 0.95 mA
